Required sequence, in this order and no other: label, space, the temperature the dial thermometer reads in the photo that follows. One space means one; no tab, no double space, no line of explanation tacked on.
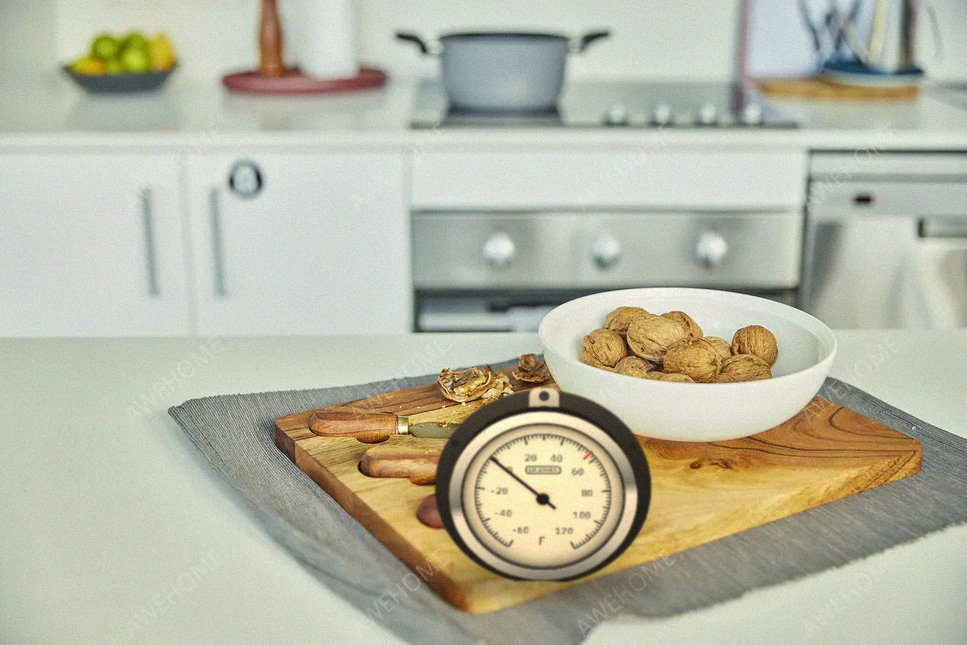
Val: 0 °F
